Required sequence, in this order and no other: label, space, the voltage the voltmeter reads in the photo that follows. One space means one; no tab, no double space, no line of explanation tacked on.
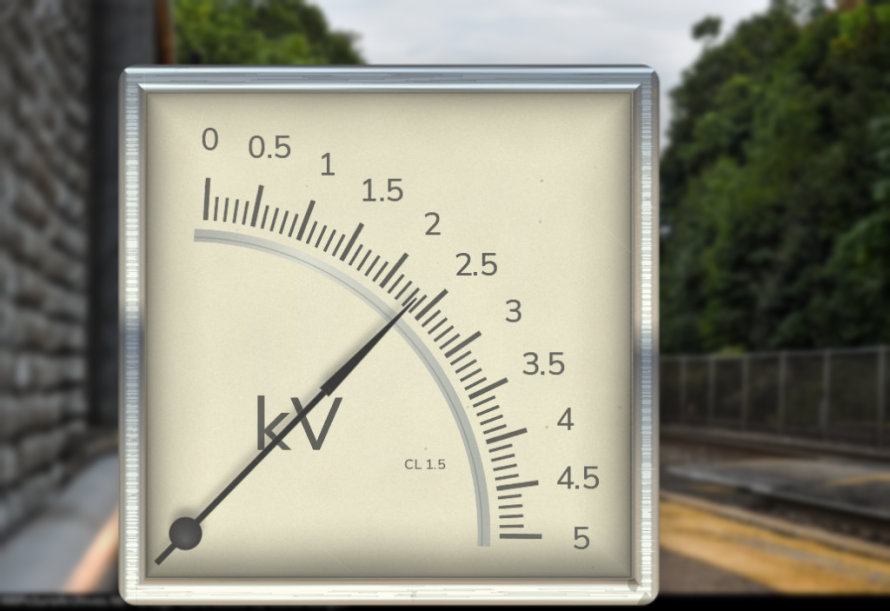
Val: 2.35 kV
